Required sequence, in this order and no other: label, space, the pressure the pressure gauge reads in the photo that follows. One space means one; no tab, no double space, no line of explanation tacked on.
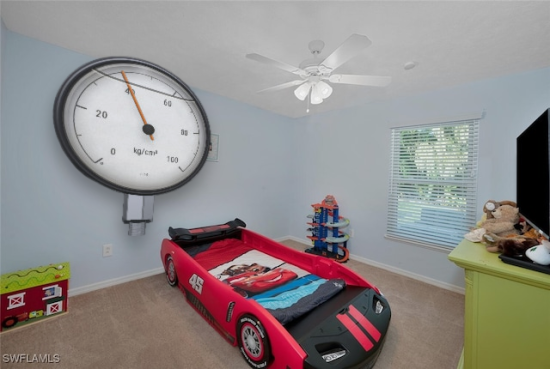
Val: 40 kg/cm²
